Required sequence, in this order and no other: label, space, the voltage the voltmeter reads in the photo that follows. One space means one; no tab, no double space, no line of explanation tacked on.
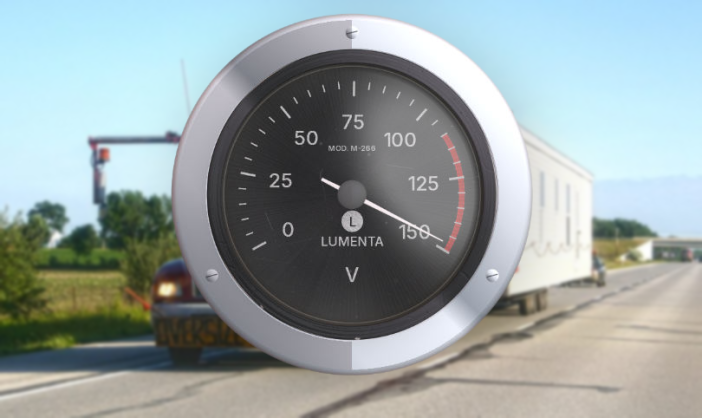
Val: 147.5 V
